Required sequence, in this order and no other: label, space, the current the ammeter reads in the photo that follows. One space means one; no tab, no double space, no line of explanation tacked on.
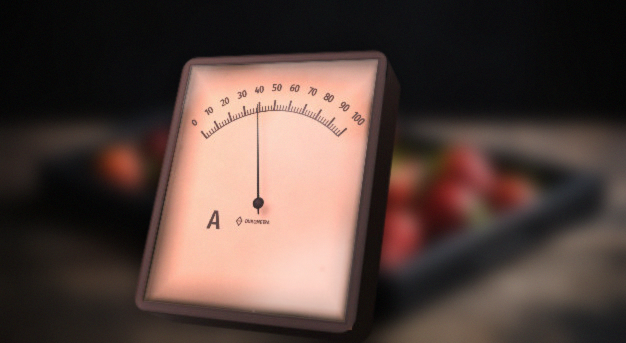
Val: 40 A
